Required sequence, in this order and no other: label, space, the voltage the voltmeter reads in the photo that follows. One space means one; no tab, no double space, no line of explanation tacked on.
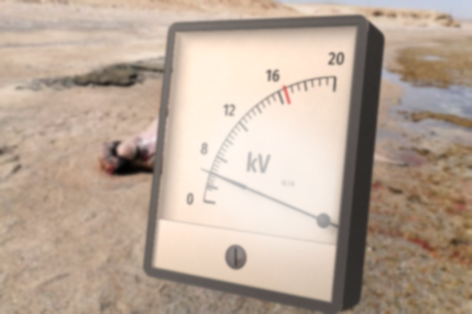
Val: 6 kV
